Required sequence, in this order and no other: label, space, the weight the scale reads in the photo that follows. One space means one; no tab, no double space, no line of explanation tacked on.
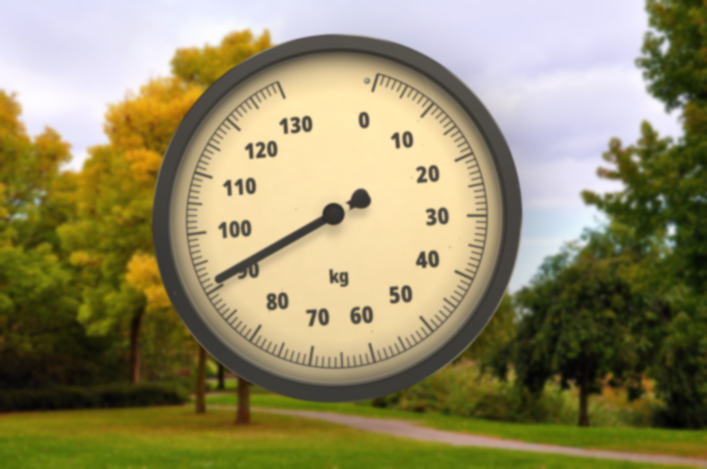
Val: 91 kg
